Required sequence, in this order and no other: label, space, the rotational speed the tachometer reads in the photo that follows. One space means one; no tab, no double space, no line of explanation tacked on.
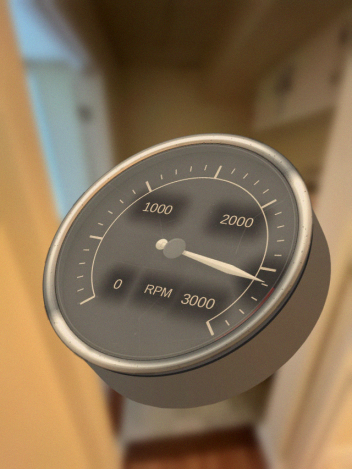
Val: 2600 rpm
